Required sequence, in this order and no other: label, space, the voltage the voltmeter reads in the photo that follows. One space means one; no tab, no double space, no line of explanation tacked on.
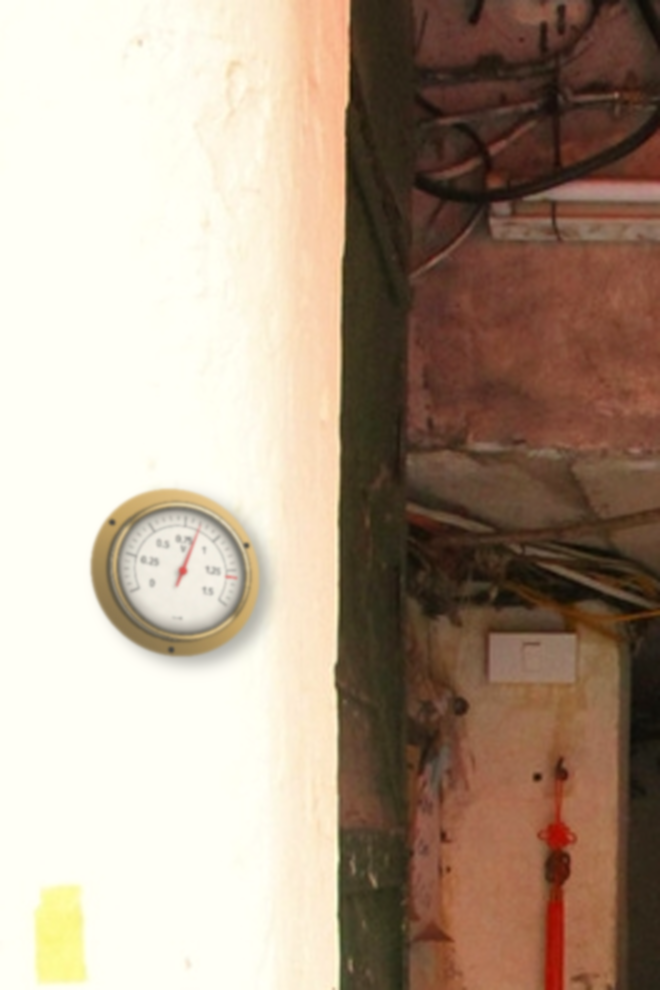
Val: 0.85 V
